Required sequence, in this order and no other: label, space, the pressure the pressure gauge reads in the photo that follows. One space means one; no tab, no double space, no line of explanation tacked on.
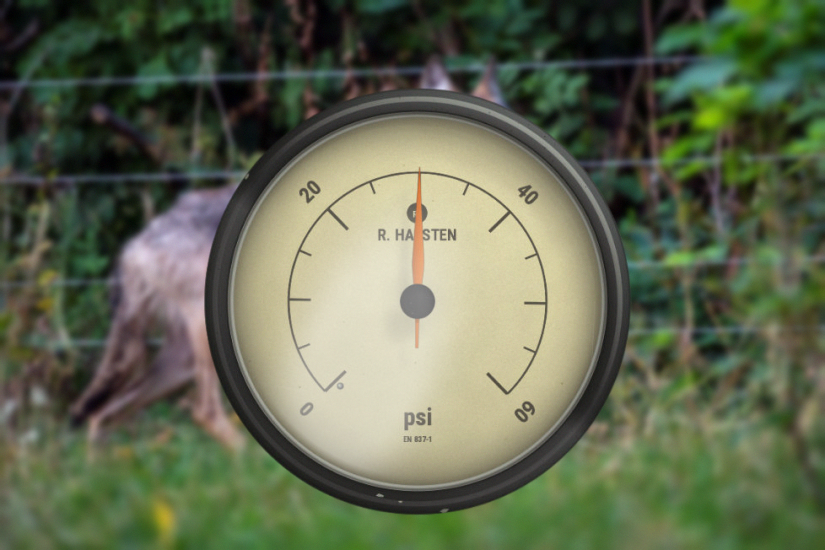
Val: 30 psi
